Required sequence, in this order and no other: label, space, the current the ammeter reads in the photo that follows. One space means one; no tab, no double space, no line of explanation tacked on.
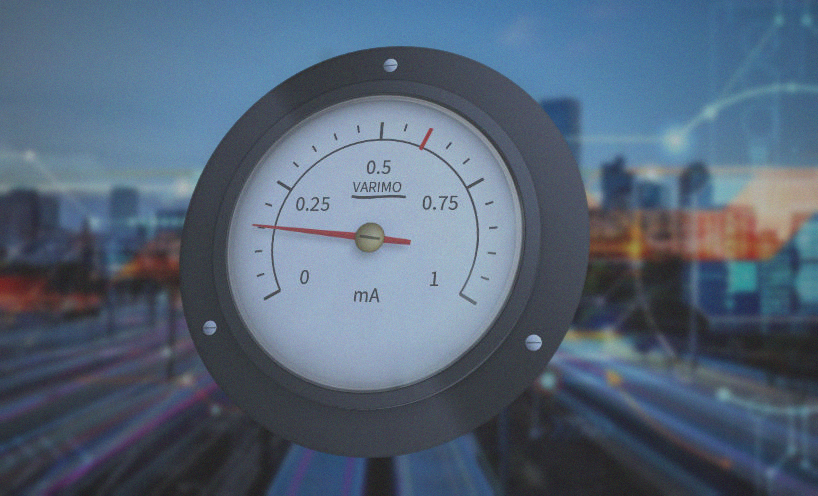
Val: 0.15 mA
